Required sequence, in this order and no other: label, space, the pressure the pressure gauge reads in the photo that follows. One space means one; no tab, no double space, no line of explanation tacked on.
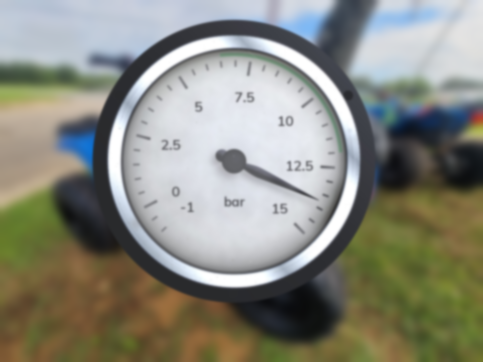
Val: 13.75 bar
